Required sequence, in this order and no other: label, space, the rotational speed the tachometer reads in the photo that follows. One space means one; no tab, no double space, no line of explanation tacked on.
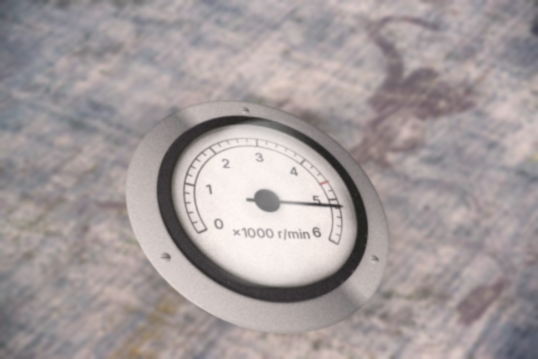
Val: 5200 rpm
